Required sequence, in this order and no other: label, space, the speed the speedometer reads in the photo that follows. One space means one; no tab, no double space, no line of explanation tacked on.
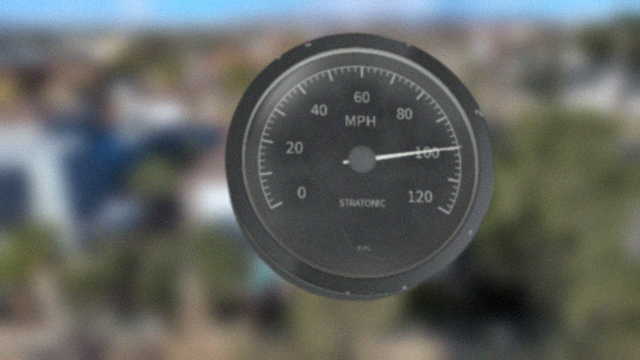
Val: 100 mph
